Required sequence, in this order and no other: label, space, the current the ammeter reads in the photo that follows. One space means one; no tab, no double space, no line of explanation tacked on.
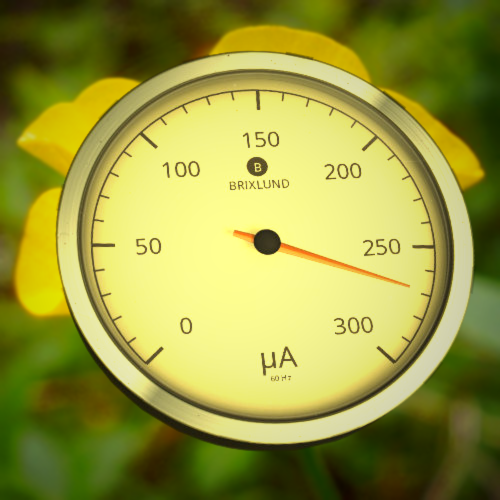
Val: 270 µA
